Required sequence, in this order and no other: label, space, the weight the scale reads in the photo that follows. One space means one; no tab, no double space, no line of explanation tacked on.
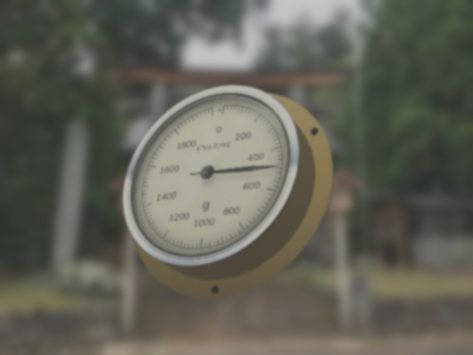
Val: 500 g
